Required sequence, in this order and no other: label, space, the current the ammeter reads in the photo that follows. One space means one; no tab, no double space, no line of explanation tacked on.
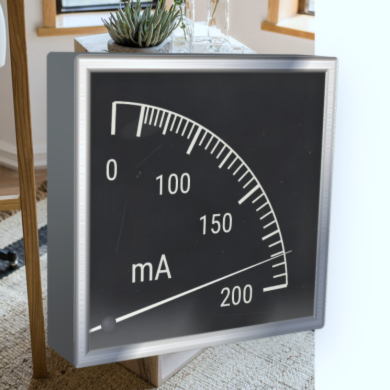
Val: 185 mA
